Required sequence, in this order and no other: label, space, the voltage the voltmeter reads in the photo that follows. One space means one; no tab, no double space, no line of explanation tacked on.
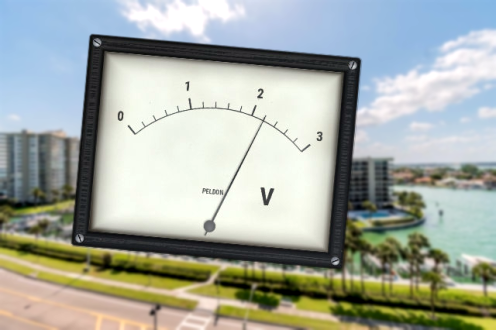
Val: 2.2 V
